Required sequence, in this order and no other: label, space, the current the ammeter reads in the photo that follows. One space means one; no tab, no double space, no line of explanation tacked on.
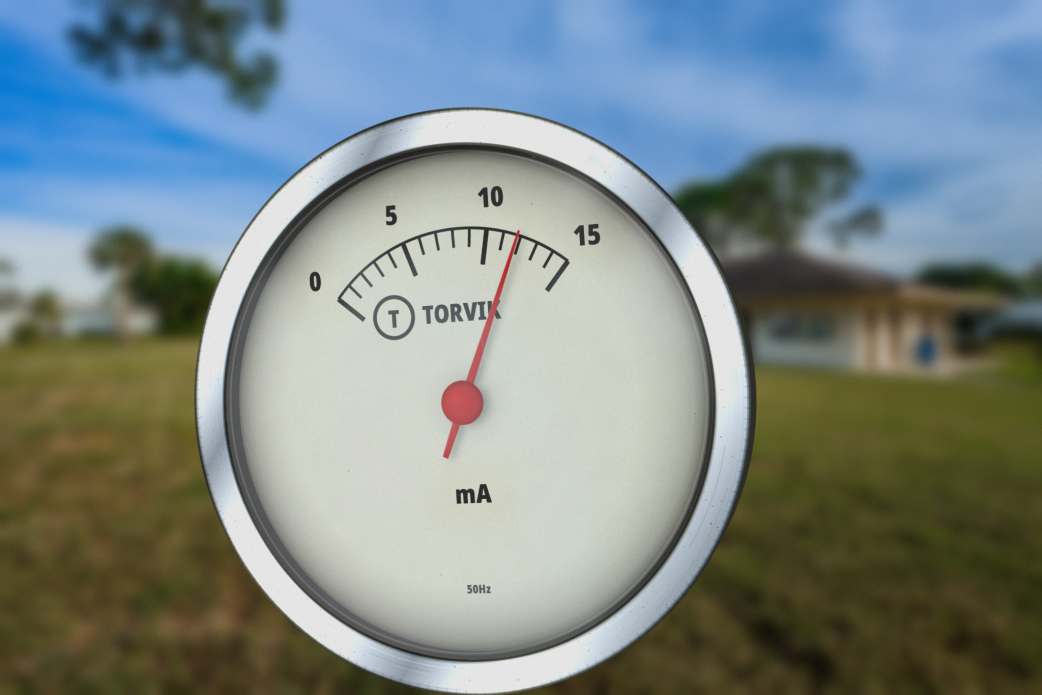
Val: 12 mA
